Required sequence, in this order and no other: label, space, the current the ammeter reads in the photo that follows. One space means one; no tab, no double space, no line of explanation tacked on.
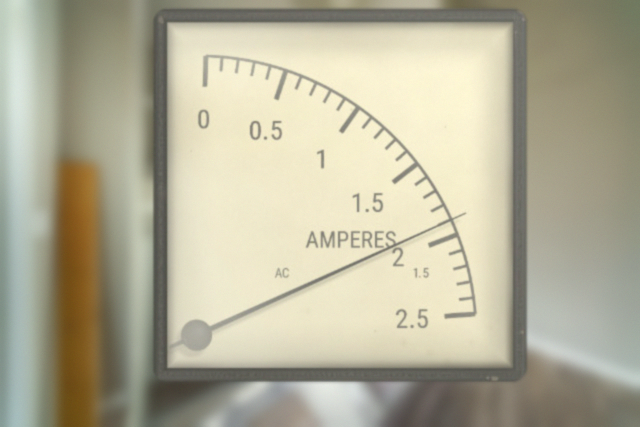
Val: 1.9 A
